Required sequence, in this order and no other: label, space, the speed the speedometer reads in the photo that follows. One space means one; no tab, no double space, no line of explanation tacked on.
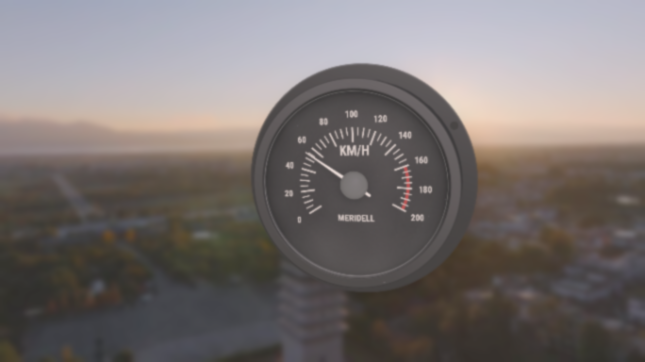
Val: 55 km/h
